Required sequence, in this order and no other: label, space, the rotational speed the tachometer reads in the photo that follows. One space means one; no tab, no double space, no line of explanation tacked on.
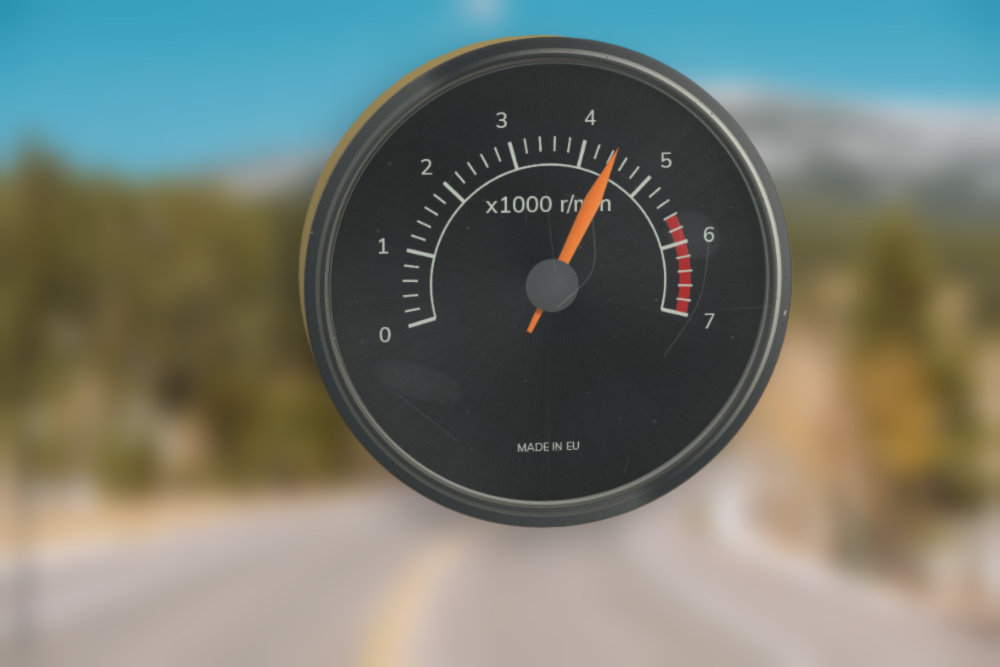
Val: 4400 rpm
